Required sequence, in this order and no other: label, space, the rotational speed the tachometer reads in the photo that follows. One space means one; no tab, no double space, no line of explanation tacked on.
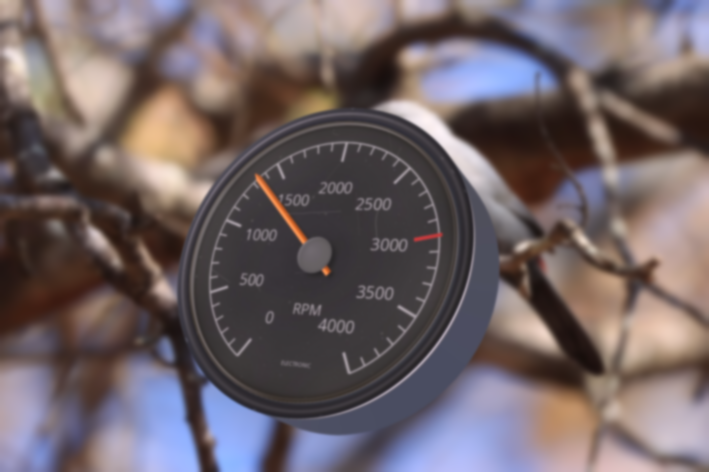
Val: 1350 rpm
